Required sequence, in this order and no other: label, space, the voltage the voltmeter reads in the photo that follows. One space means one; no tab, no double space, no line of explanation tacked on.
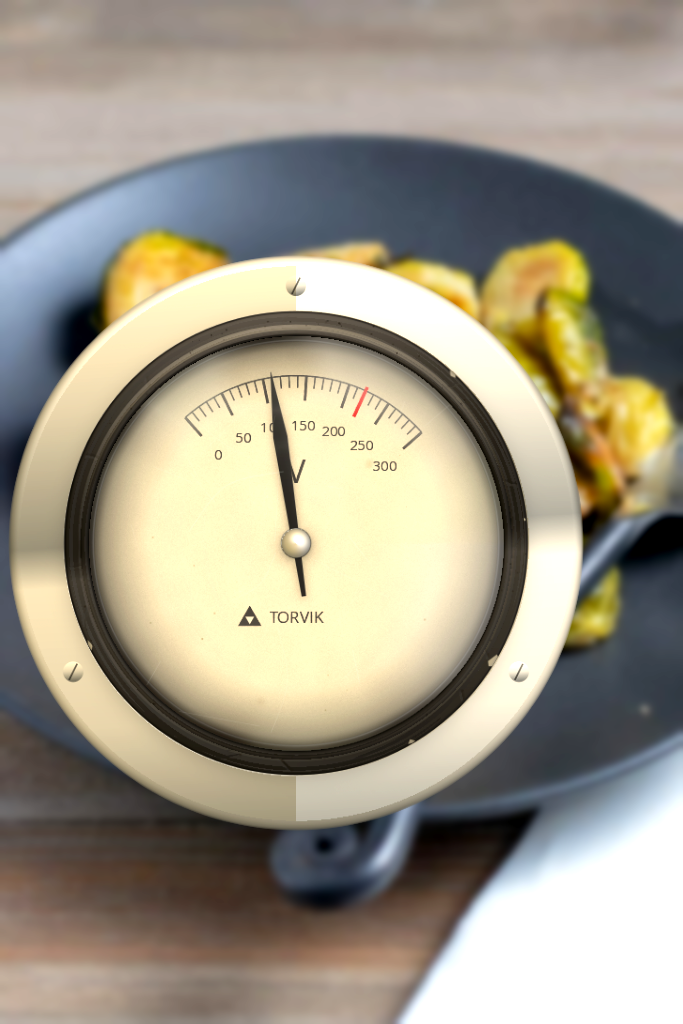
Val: 110 V
